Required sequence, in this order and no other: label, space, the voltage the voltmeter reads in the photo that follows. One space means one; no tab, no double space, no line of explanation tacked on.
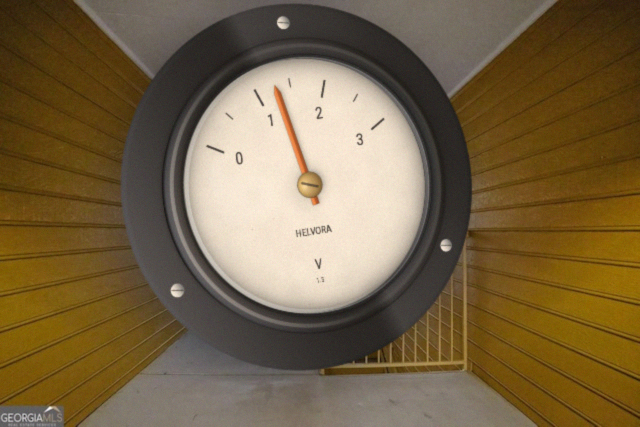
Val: 1.25 V
